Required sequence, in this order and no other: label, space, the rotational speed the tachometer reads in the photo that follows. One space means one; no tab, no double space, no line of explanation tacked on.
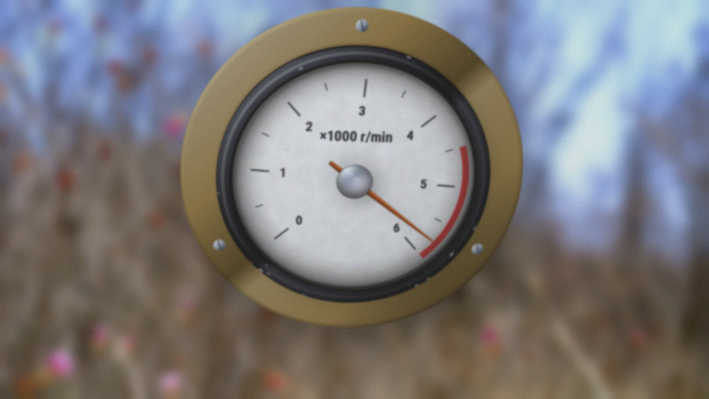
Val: 5750 rpm
